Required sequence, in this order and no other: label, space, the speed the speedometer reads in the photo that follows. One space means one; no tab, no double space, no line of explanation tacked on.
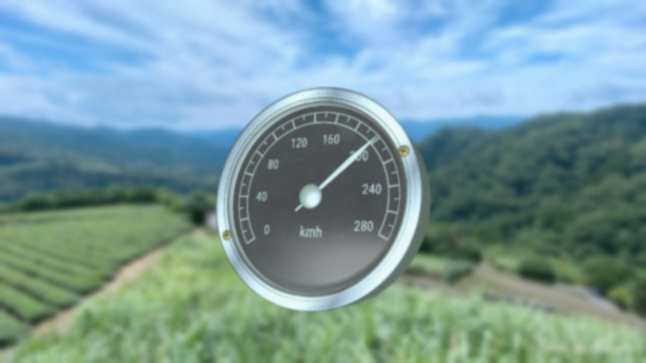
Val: 200 km/h
